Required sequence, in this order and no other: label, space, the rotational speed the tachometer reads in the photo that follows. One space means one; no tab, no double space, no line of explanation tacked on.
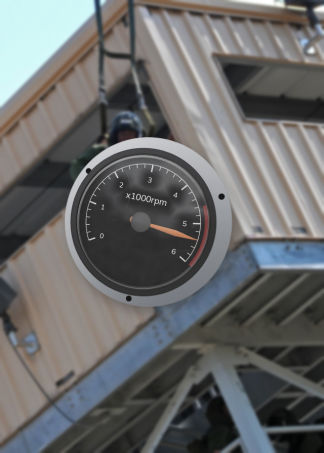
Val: 5400 rpm
